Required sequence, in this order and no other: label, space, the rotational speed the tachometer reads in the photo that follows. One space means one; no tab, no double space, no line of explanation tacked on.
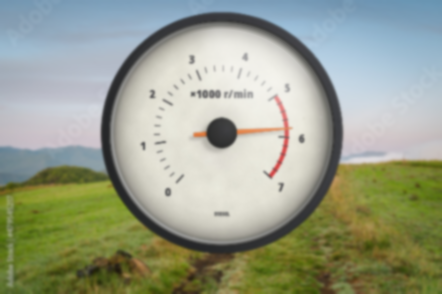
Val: 5800 rpm
